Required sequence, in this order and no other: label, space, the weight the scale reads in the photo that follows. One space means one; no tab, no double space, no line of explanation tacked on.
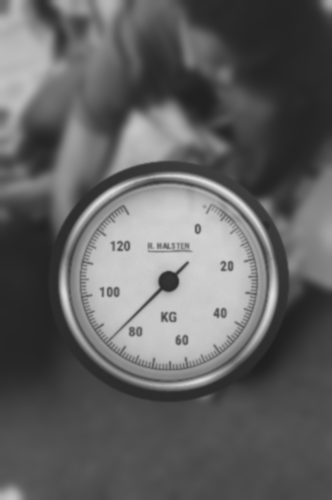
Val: 85 kg
